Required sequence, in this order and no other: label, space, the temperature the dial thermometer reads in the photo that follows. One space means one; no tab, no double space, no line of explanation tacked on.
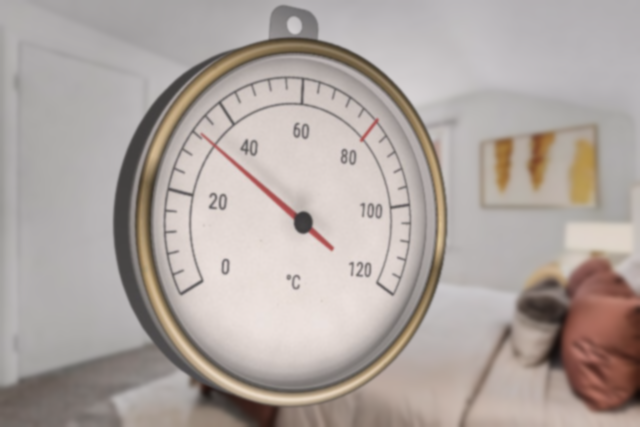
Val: 32 °C
